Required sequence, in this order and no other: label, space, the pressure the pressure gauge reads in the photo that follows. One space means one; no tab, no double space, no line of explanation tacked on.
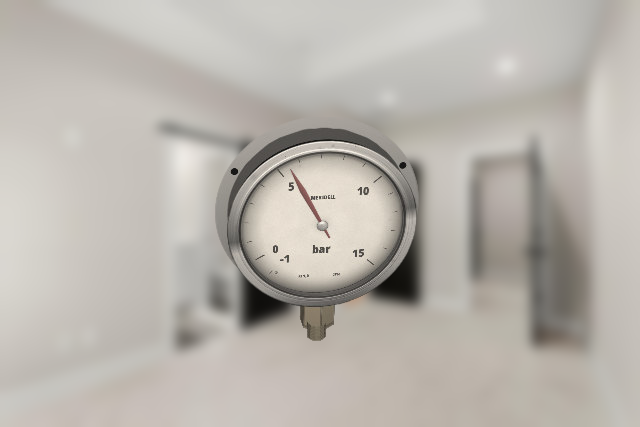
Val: 5.5 bar
